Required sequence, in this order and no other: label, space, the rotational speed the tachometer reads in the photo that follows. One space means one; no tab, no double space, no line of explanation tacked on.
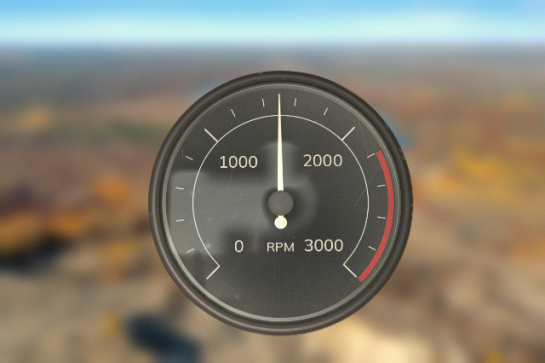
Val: 1500 rpm
